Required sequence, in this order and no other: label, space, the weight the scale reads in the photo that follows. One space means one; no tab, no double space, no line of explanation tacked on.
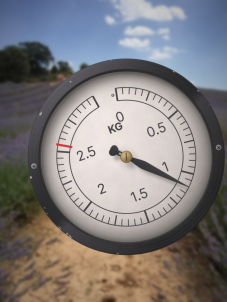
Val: 1.1 kg
